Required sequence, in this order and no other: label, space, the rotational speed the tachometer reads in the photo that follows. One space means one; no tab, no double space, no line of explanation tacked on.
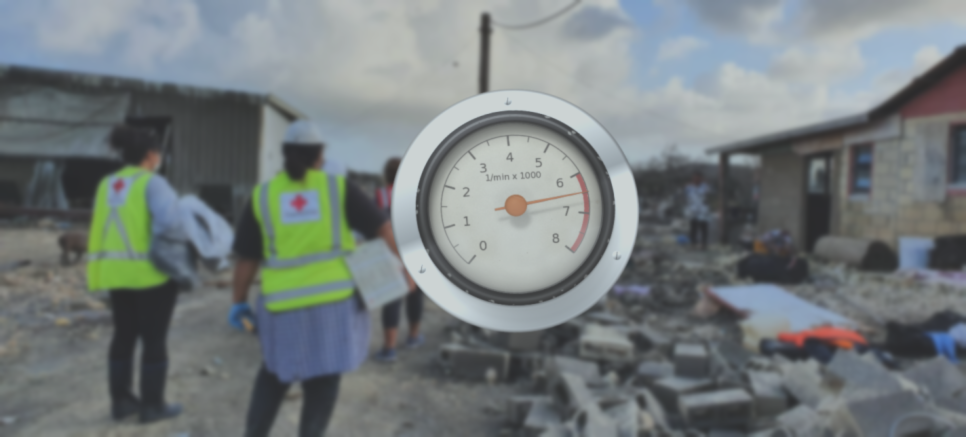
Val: 6500 rpm
